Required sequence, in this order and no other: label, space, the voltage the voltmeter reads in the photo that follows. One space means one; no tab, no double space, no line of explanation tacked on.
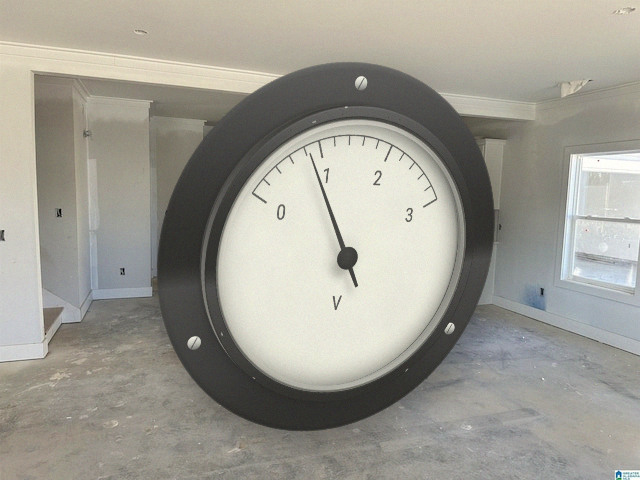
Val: 0.8 V
